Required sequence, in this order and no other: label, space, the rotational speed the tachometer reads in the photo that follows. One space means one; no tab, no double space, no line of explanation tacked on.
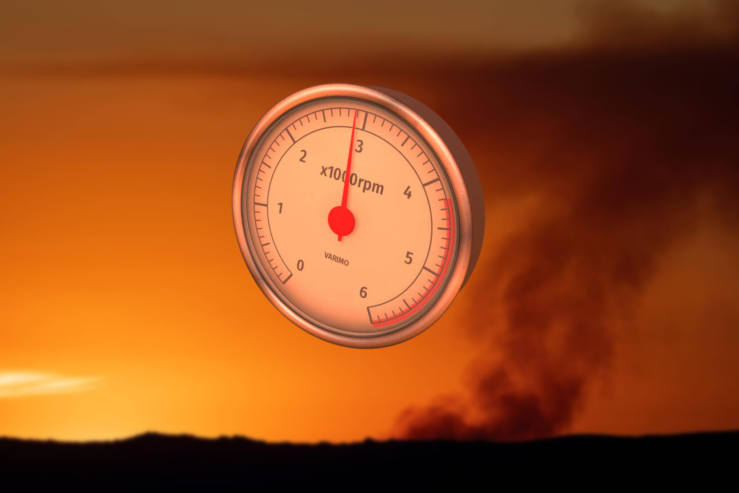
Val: 2900 rpm
